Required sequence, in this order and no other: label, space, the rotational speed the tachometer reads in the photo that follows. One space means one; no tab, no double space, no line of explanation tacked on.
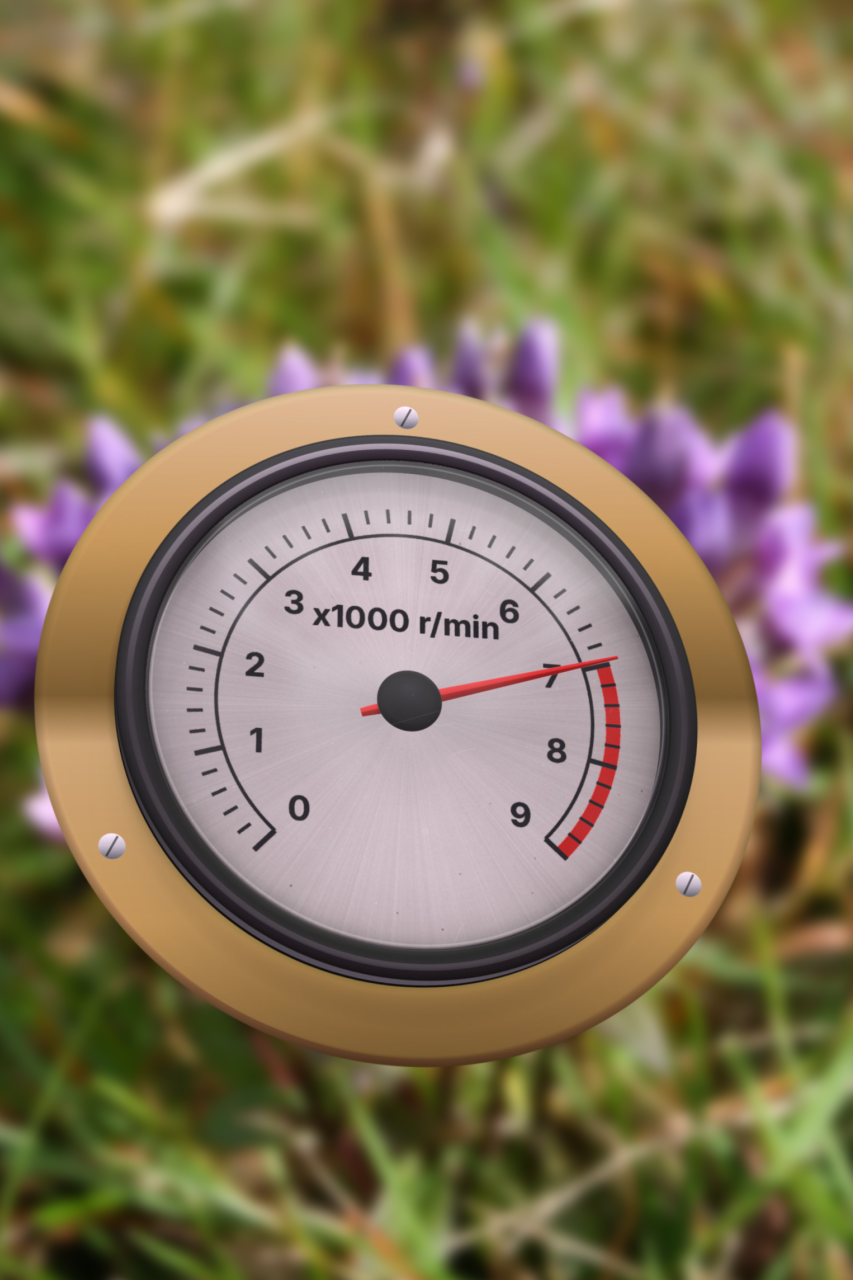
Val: 7000 rpm
